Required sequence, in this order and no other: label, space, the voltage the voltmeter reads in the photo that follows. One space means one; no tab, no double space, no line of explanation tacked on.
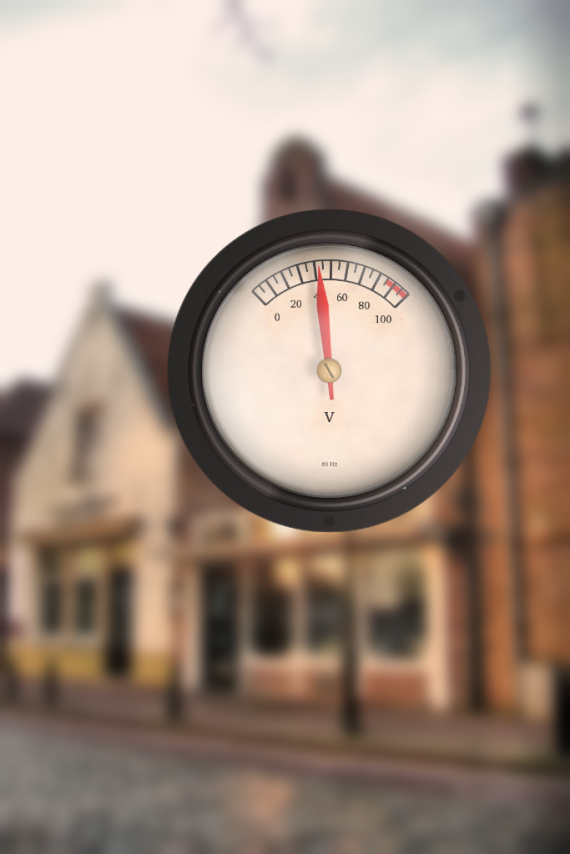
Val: 42.5 V
